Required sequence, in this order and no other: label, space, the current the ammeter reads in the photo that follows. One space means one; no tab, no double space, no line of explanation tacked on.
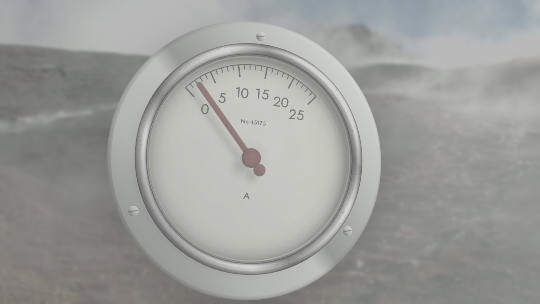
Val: 2 A
